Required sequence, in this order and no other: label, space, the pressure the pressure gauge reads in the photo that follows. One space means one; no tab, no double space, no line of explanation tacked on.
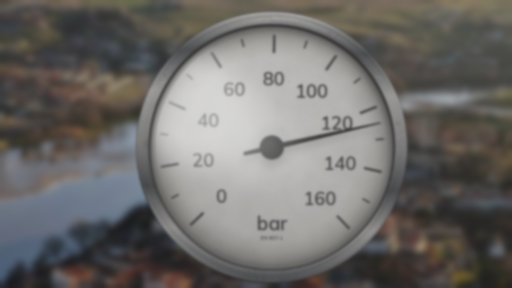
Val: 125 bar
